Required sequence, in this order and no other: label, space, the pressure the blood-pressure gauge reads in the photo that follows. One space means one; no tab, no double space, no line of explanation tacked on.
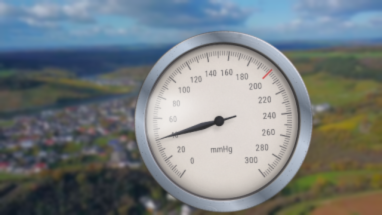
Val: 40 mmHg
